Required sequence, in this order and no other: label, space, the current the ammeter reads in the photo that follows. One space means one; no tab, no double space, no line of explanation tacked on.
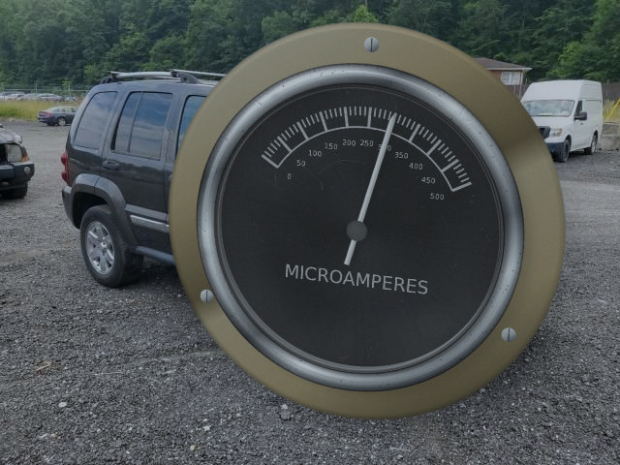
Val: 300 µA
